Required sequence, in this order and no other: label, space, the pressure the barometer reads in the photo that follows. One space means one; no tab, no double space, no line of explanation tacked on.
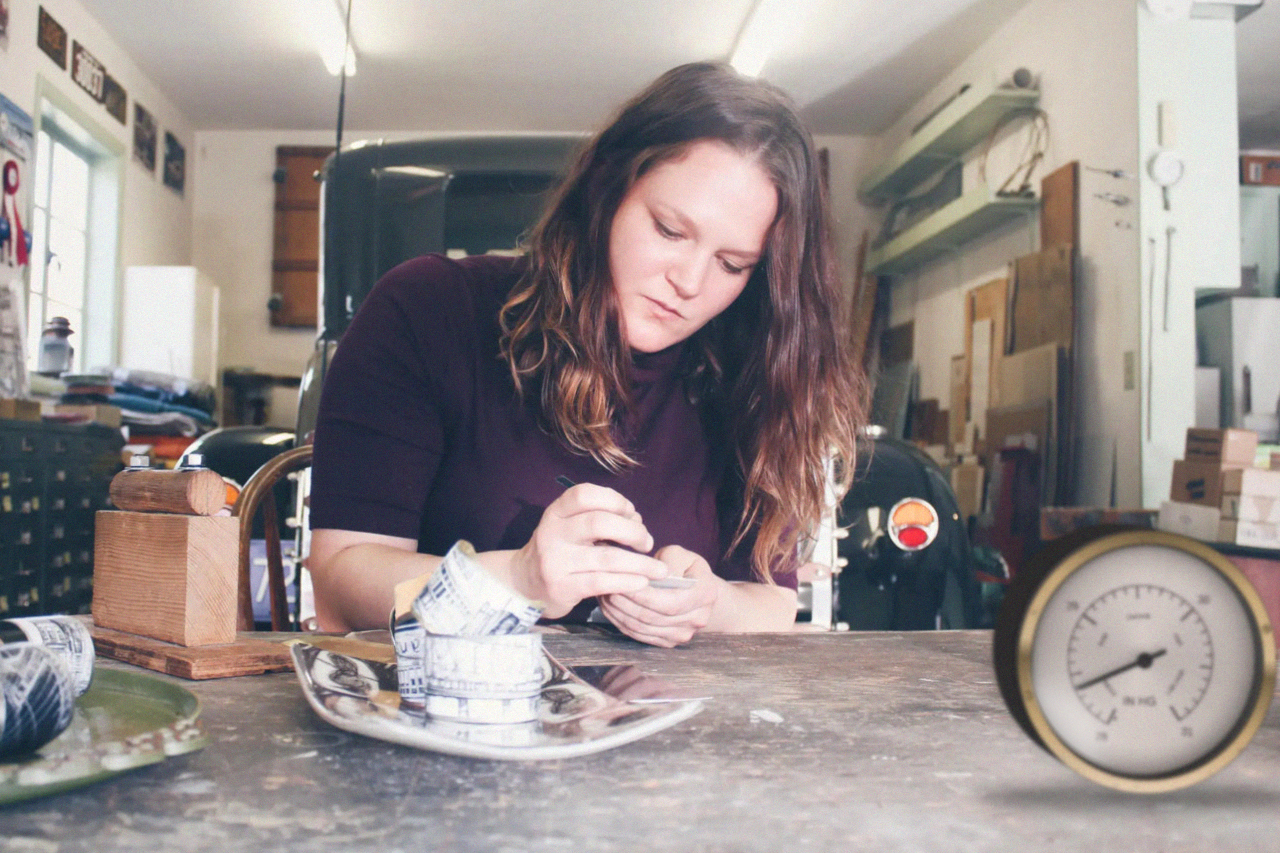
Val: 28.4 inHg
